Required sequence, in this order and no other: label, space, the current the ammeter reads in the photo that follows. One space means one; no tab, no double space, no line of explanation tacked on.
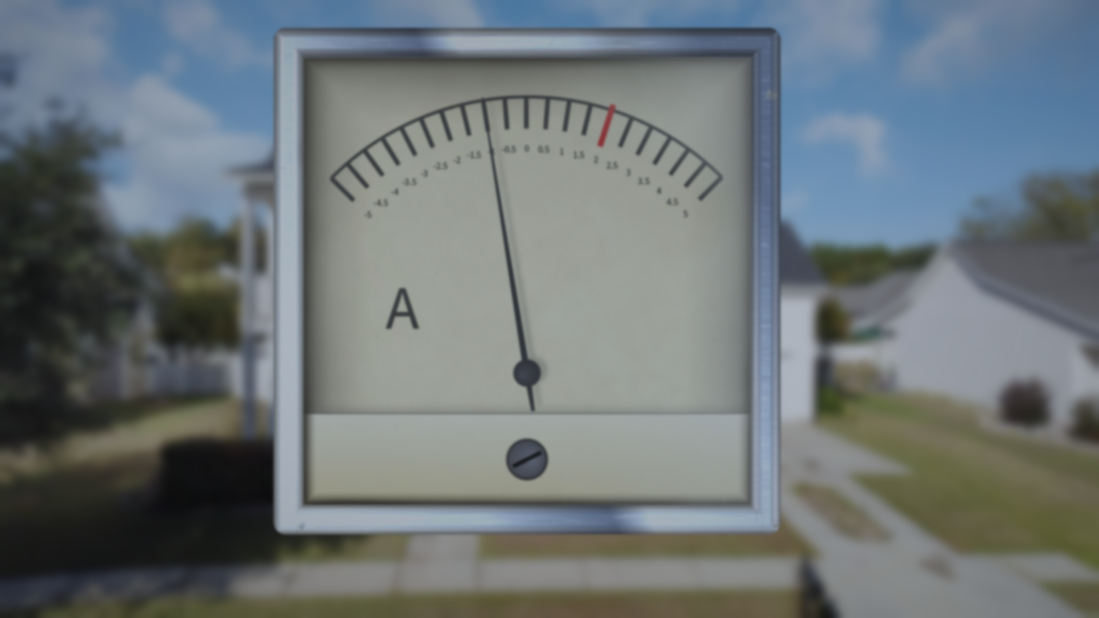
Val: -1 A
